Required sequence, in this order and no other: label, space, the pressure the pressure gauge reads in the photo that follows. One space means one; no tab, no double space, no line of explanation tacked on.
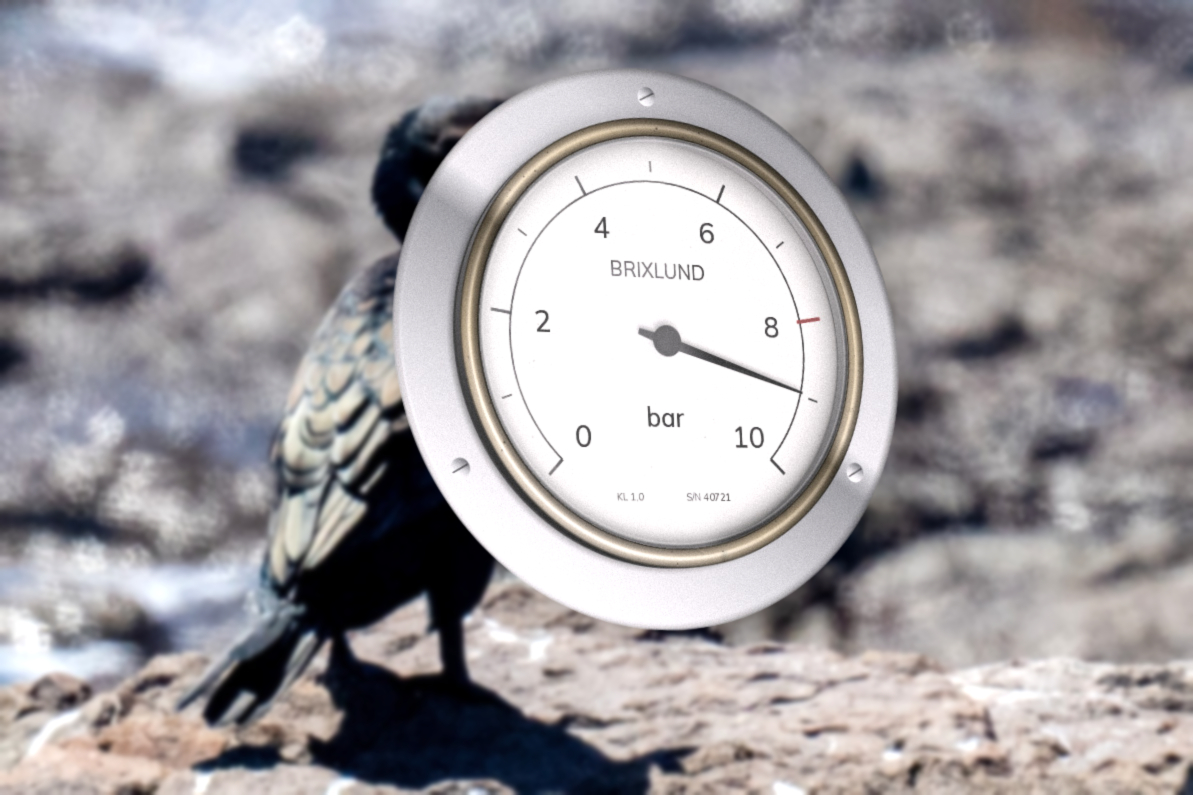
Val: 9 bar
